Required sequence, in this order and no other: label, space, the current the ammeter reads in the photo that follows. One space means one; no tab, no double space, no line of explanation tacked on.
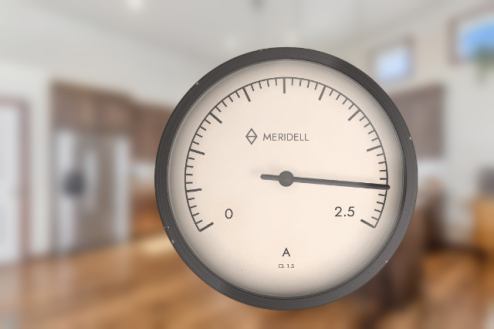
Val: 2.25 A
